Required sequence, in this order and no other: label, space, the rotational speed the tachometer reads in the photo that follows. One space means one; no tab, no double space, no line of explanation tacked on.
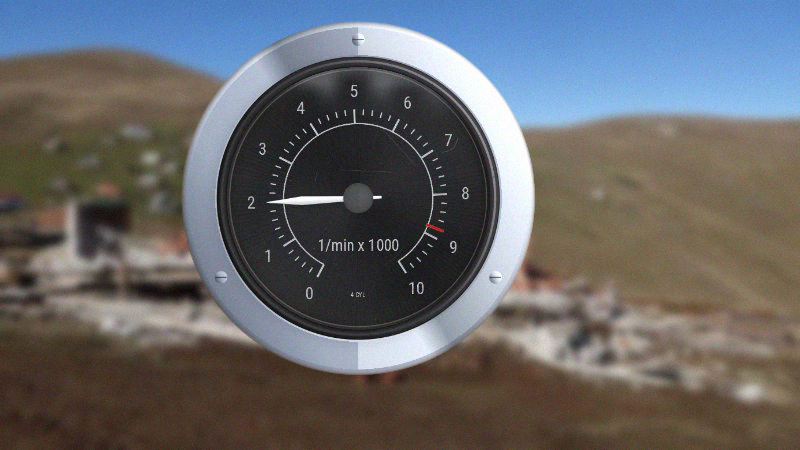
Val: 2000 rpm
